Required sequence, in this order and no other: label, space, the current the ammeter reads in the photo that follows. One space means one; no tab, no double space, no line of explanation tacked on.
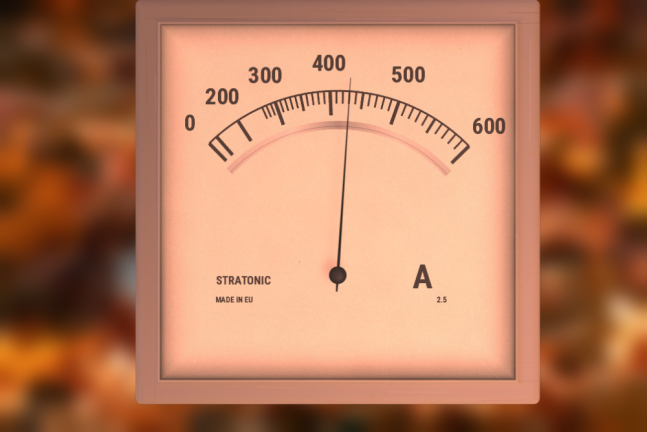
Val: 430 A
